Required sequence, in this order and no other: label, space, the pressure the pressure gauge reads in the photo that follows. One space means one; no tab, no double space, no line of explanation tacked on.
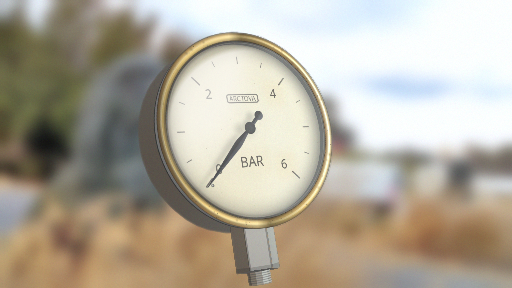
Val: 0 bar
